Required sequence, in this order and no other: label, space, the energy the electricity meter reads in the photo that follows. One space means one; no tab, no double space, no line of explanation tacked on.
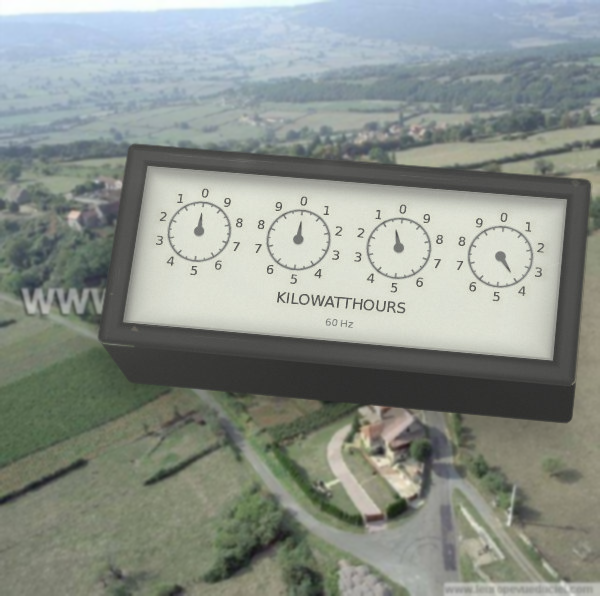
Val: 4 kWh
